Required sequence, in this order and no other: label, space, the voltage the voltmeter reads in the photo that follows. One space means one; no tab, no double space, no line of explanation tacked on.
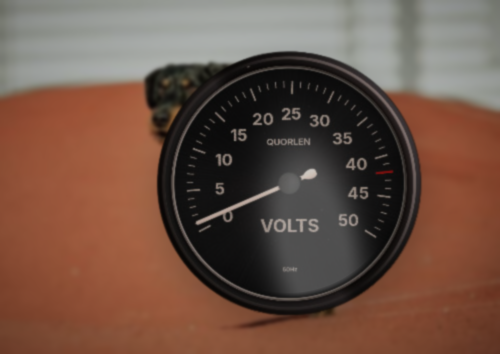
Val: 1 V
